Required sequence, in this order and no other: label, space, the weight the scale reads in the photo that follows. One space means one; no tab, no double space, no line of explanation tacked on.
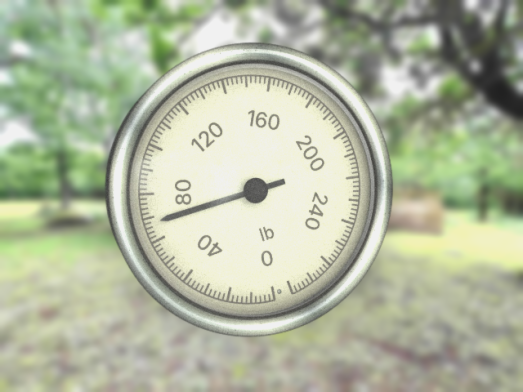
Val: 68 lb
